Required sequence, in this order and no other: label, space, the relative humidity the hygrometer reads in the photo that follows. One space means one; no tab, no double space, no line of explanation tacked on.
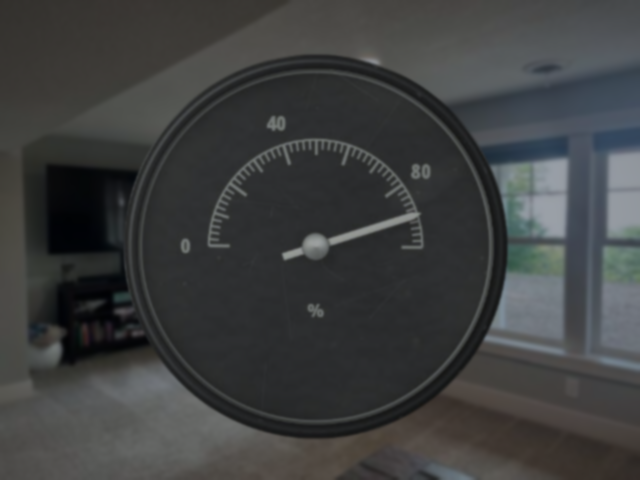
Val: 90 %
